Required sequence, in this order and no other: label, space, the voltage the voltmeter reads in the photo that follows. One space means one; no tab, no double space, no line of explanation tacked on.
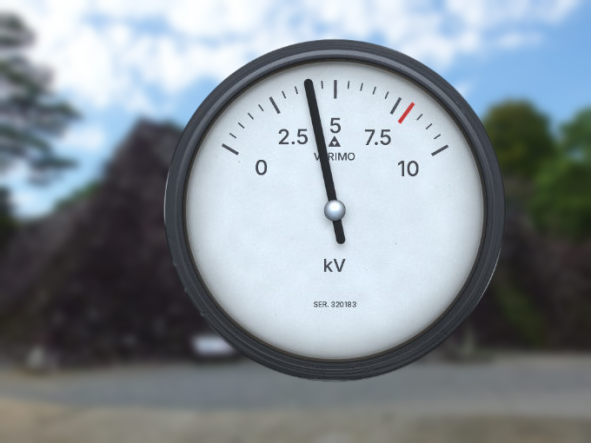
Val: 4 kV
